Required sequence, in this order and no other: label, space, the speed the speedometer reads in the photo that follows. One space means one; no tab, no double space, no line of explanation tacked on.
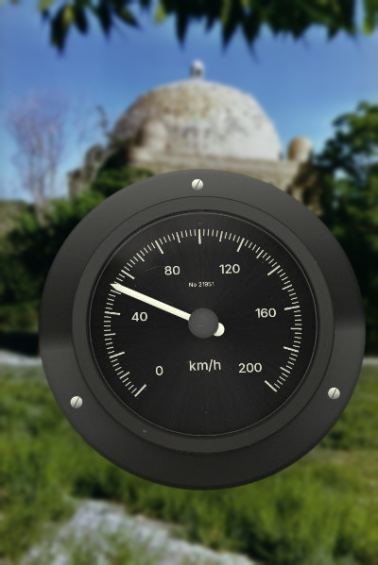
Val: 52 km/h
